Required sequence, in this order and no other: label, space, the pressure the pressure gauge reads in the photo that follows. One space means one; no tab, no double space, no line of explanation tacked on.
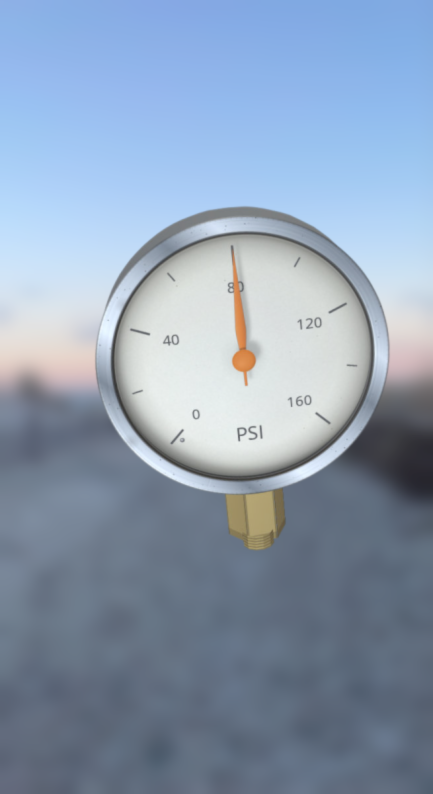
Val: 80 psi
